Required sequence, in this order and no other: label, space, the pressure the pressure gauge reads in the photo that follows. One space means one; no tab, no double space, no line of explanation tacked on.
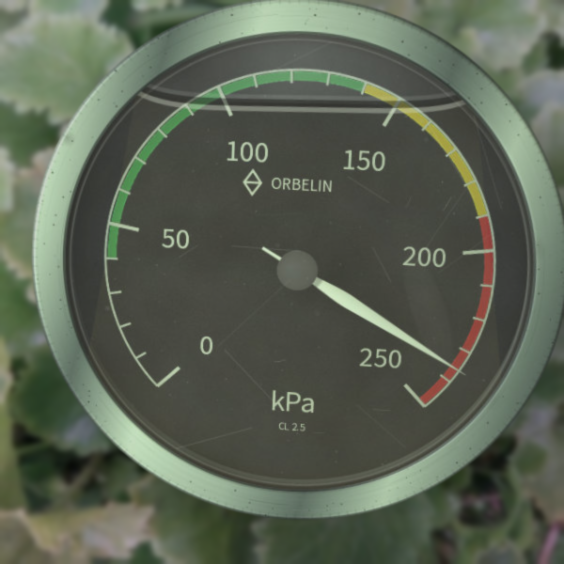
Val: 235 kPa
